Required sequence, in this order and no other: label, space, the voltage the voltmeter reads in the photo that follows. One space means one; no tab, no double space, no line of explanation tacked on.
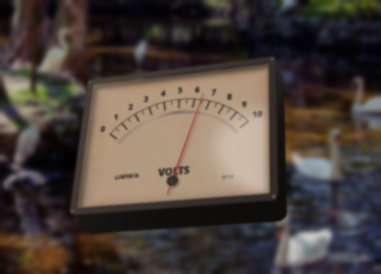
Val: 6.5 V
